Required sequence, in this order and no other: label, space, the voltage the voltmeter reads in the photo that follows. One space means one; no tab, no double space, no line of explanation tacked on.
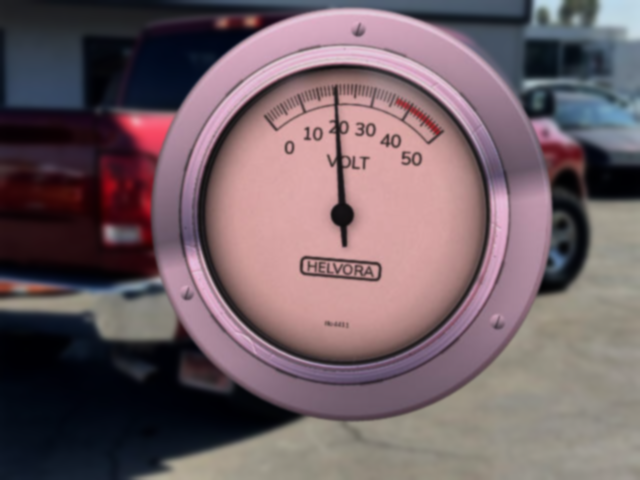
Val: 20 V
